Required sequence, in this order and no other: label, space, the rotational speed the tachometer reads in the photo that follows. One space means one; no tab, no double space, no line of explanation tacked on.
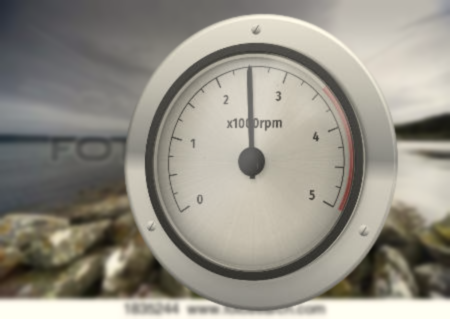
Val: 2500 rpm
